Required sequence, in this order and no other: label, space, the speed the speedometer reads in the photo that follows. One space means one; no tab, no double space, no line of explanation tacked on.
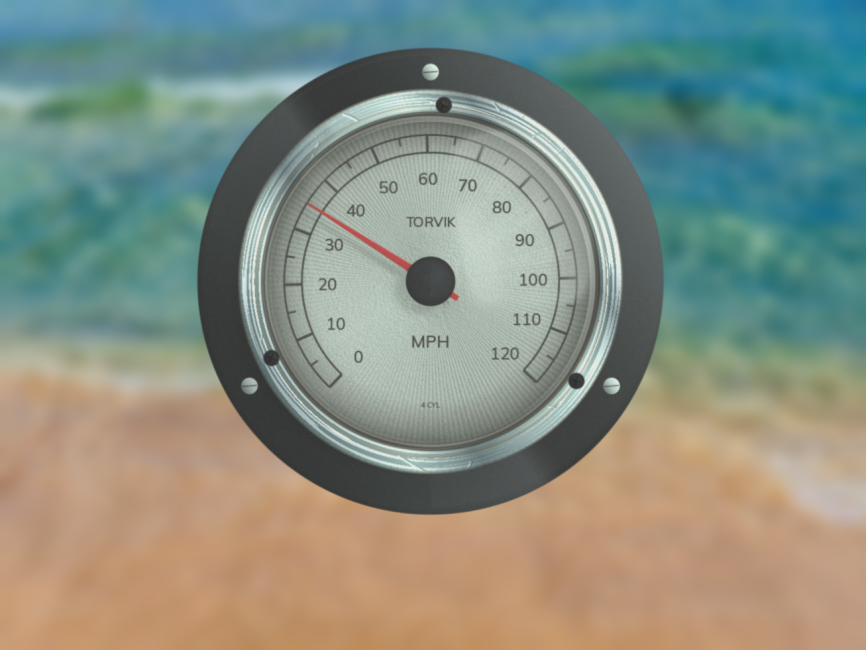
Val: 35 mph
